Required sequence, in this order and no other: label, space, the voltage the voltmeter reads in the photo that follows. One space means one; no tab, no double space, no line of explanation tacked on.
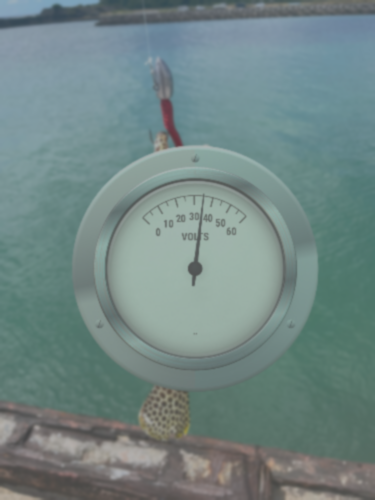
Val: 35 V
